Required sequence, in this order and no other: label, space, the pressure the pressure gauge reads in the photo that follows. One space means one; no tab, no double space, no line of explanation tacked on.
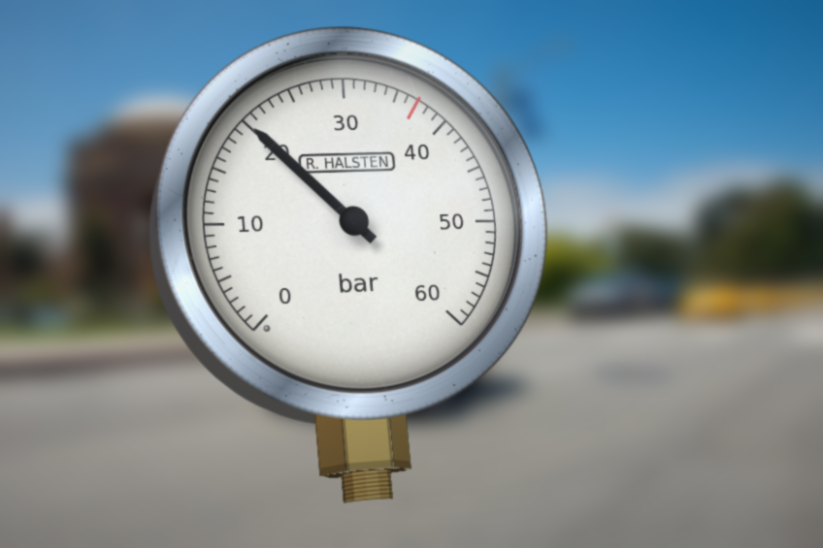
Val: 20 bar
